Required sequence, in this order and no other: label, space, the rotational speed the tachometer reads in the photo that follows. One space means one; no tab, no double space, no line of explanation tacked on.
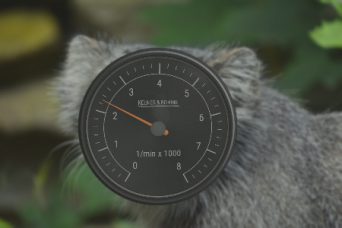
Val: 2300 rpm
